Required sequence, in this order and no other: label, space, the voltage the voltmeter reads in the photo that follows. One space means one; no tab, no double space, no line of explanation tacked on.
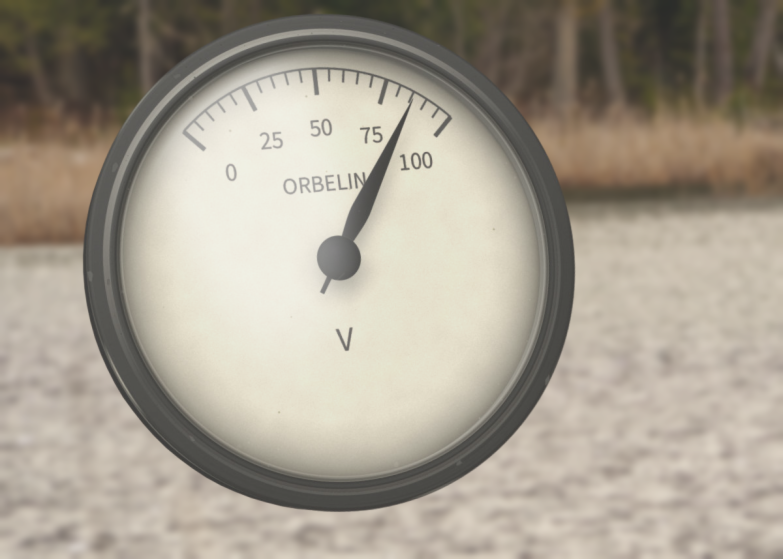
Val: 85 V
